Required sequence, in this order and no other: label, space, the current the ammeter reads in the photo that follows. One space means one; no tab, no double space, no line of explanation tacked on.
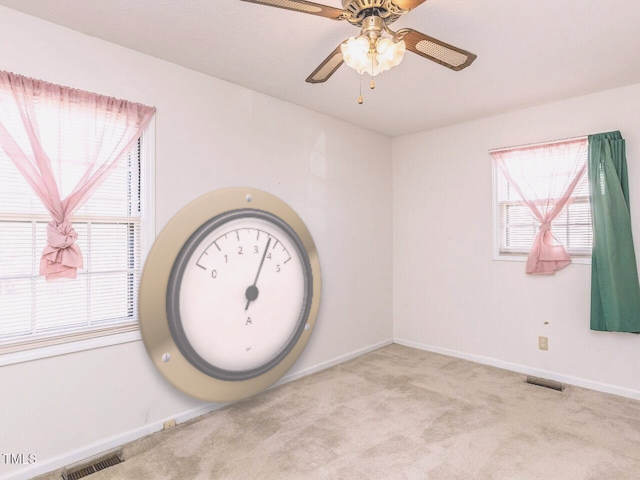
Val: 3.5 A
